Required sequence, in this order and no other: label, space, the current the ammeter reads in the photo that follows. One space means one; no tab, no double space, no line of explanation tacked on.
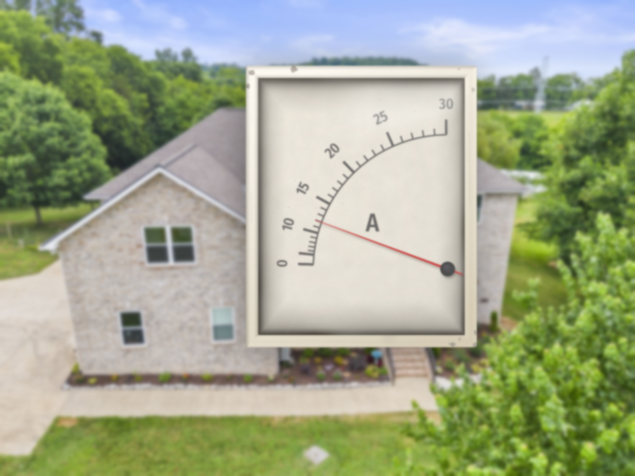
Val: 12 A
